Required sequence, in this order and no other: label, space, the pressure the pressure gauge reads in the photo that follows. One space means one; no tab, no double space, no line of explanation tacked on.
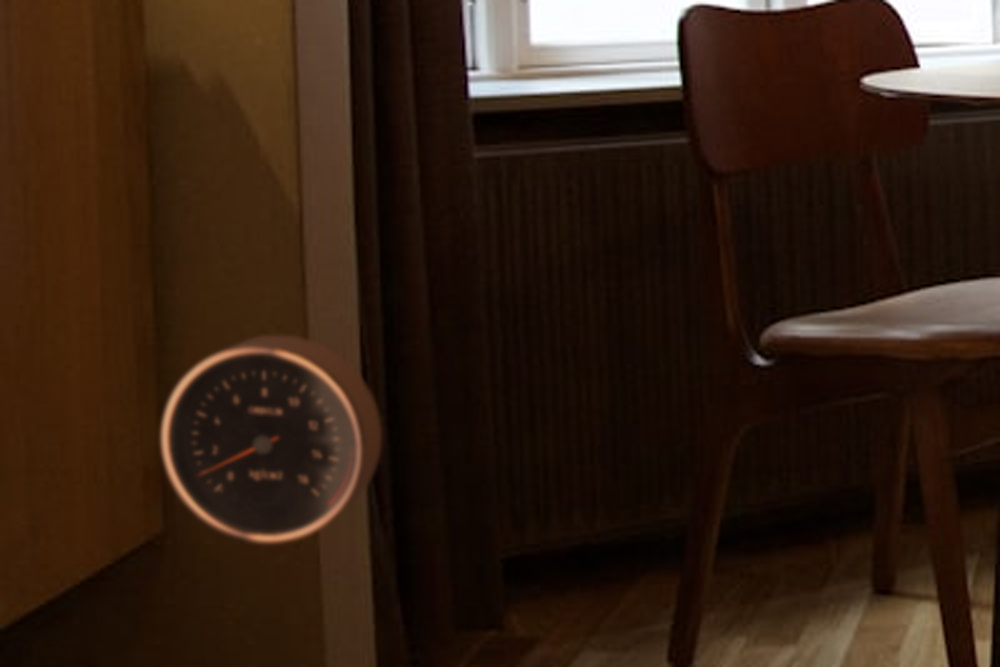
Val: 1 kg/cm²
